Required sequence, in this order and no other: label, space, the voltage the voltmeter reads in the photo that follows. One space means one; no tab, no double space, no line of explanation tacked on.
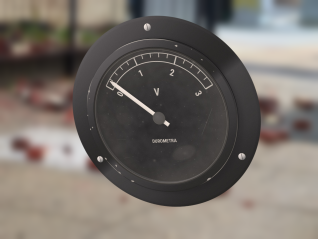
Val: 0.2 V
